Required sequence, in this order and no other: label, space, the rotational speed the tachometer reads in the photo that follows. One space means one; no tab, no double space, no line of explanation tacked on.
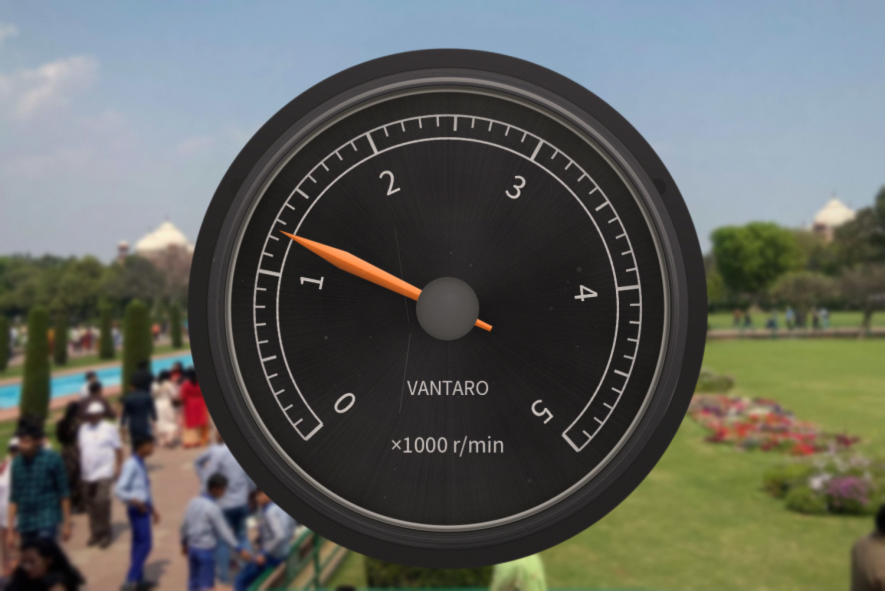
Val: 1250 rpm
